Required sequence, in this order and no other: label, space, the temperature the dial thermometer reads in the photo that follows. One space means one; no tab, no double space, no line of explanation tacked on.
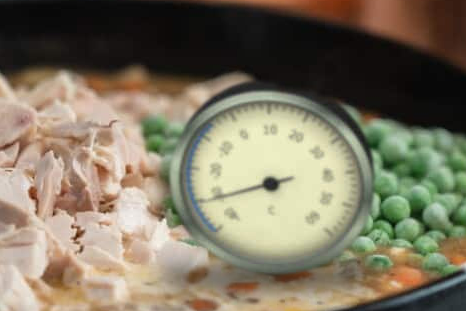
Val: -30 °C
